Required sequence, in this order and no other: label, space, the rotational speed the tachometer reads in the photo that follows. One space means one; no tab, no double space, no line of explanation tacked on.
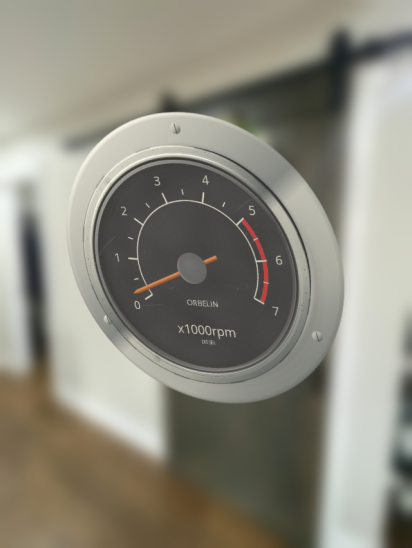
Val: 250 rpm
